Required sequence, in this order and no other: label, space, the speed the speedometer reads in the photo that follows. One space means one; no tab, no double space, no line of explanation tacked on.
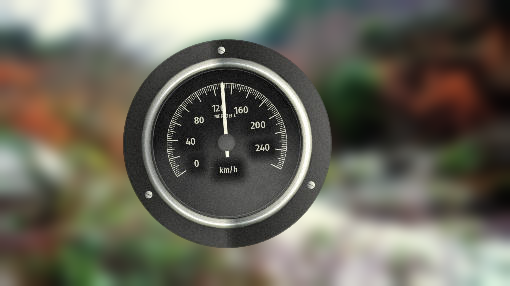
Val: 130 km/h
